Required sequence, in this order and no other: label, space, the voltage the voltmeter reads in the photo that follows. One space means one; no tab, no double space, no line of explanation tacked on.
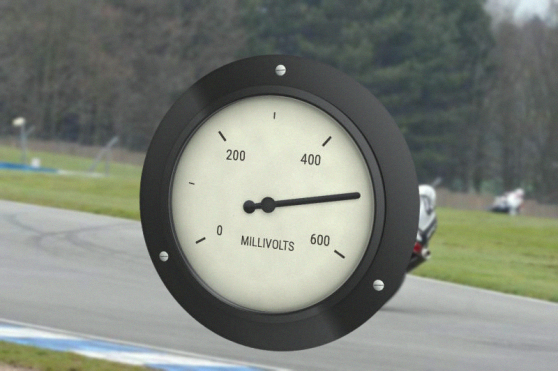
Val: 500 mV
